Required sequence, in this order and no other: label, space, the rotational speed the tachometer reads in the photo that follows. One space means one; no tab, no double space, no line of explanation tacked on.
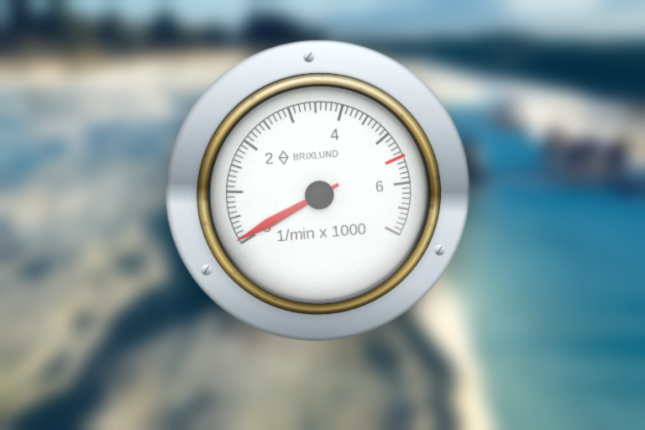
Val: 100 rpm
